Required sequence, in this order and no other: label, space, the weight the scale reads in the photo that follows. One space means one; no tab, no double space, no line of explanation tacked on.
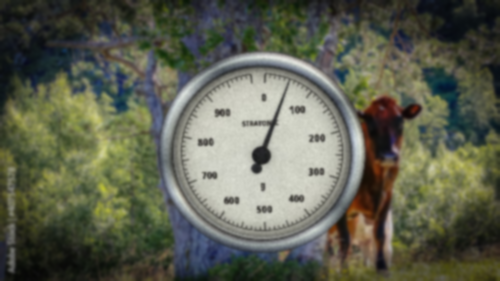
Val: 50 g
